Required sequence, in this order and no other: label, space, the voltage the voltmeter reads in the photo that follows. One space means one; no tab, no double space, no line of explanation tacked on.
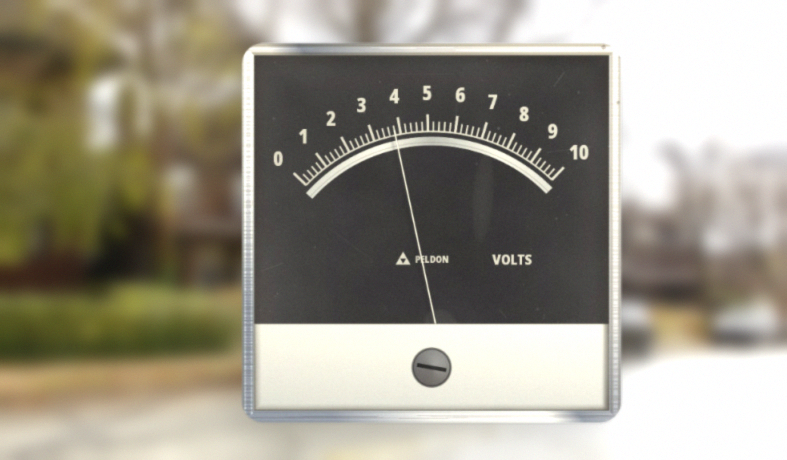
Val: 3.8 V
